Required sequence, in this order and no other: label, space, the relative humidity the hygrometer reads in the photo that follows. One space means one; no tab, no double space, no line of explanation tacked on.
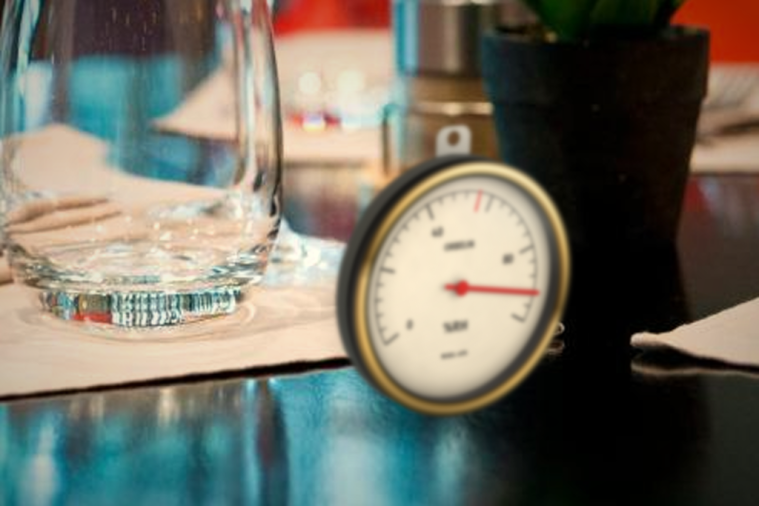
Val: 92 %
